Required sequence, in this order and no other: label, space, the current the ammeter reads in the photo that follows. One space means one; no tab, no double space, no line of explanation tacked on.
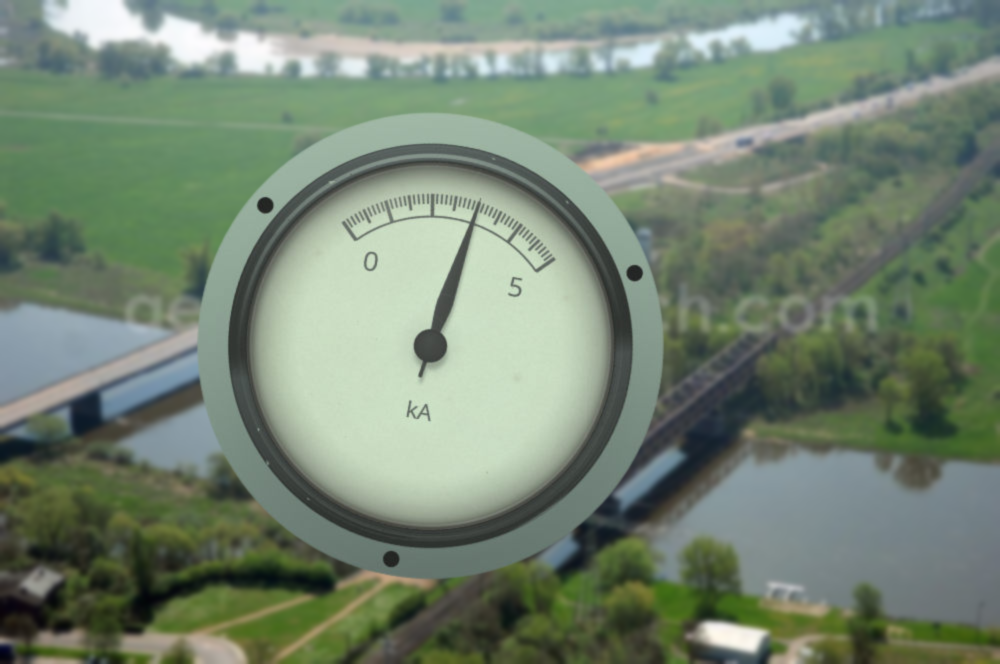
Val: 3 kA
